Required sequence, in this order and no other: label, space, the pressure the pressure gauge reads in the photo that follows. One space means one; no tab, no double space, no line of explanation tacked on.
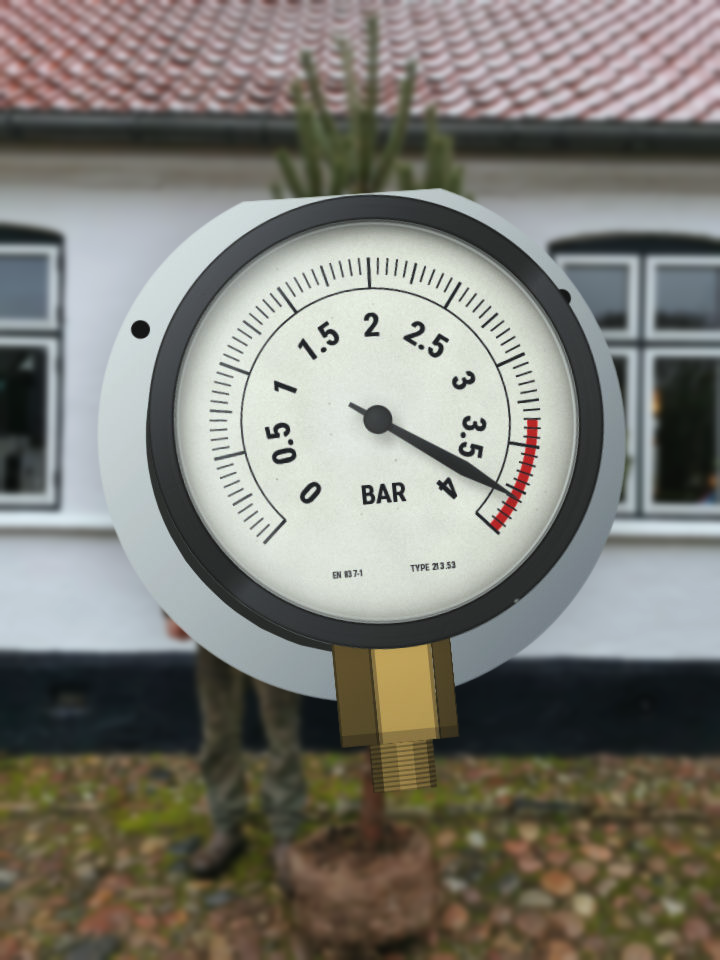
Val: 3.8 bar
